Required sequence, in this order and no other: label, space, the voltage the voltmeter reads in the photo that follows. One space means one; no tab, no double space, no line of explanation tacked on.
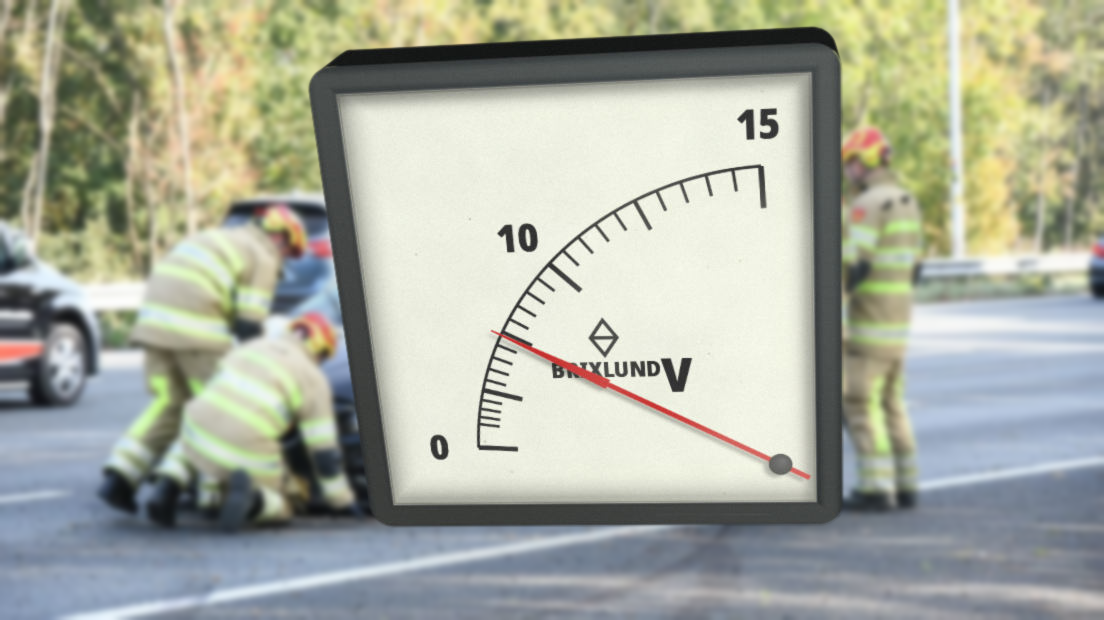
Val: 7.5 V
